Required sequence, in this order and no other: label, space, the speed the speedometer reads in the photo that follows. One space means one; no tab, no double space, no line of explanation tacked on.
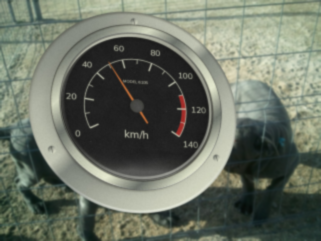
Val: 50 km/h
